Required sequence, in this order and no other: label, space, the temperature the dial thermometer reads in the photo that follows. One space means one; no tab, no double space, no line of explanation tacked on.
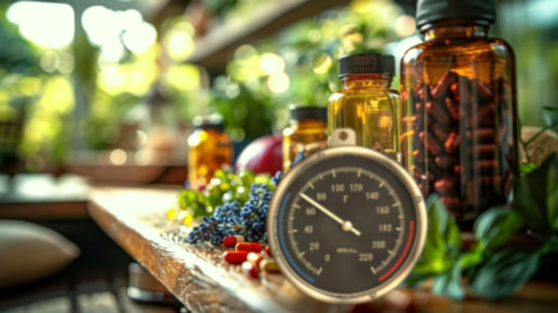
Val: 70 °F
